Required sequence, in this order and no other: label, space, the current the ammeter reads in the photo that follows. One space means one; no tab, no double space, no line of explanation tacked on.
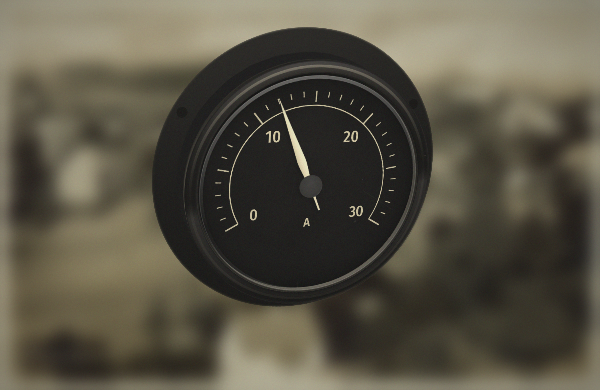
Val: 12 A
